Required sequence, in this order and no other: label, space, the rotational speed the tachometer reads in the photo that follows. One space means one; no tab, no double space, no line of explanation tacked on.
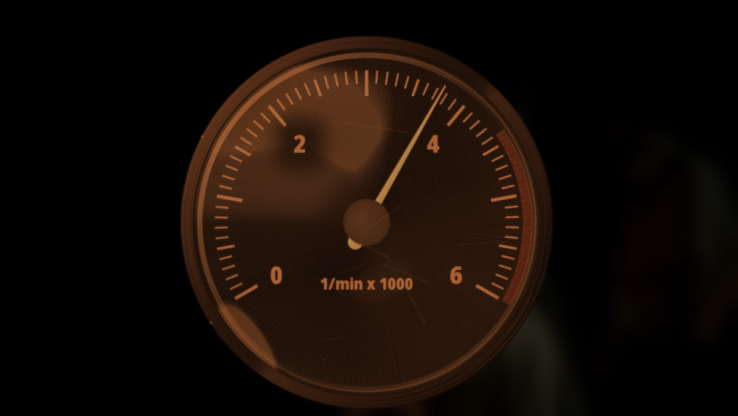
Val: 3750 rpm
